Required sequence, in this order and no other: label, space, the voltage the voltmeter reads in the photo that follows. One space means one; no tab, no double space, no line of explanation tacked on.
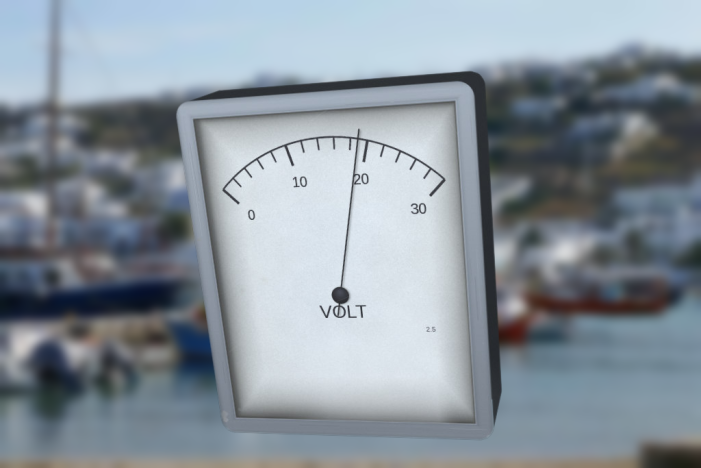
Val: 19 V
